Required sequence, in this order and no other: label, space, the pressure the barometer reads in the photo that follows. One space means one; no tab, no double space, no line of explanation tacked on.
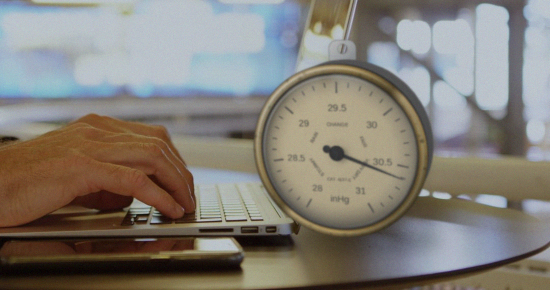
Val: 30.6 inHg
